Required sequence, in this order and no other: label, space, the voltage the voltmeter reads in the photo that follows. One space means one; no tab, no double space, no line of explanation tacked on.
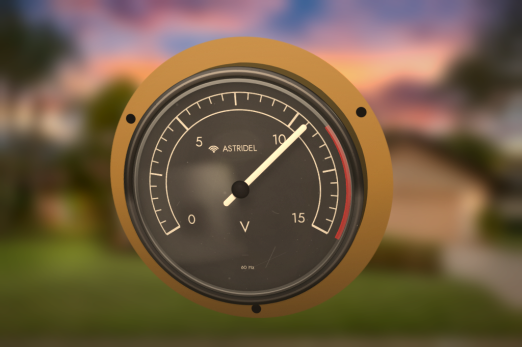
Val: 10.5 V
